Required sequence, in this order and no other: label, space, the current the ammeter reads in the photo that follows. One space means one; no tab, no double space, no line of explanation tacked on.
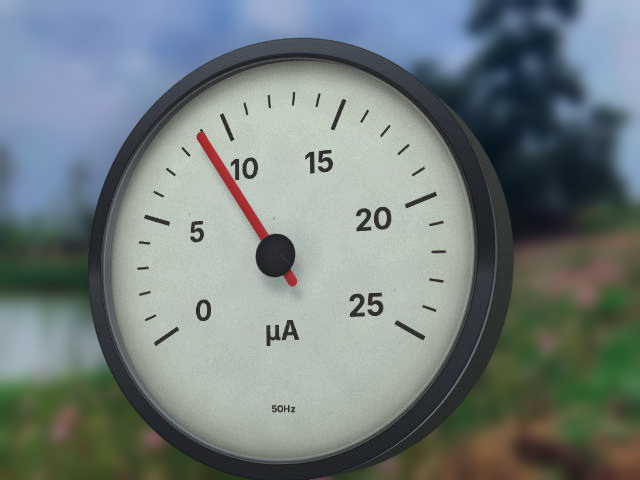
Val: 9 µA
